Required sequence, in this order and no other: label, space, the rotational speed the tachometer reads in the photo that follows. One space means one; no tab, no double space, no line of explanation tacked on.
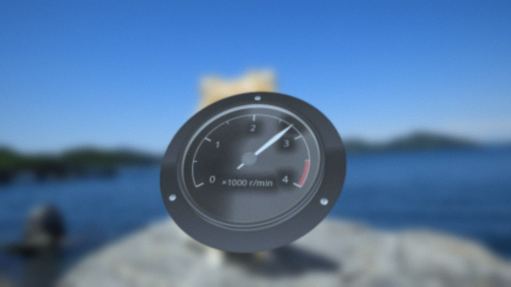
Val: 2750 rpm
